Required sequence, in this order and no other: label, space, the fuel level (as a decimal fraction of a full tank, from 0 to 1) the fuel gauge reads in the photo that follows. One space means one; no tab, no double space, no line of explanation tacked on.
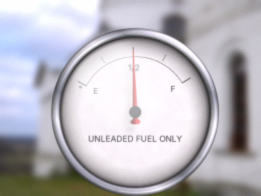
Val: 0.5
